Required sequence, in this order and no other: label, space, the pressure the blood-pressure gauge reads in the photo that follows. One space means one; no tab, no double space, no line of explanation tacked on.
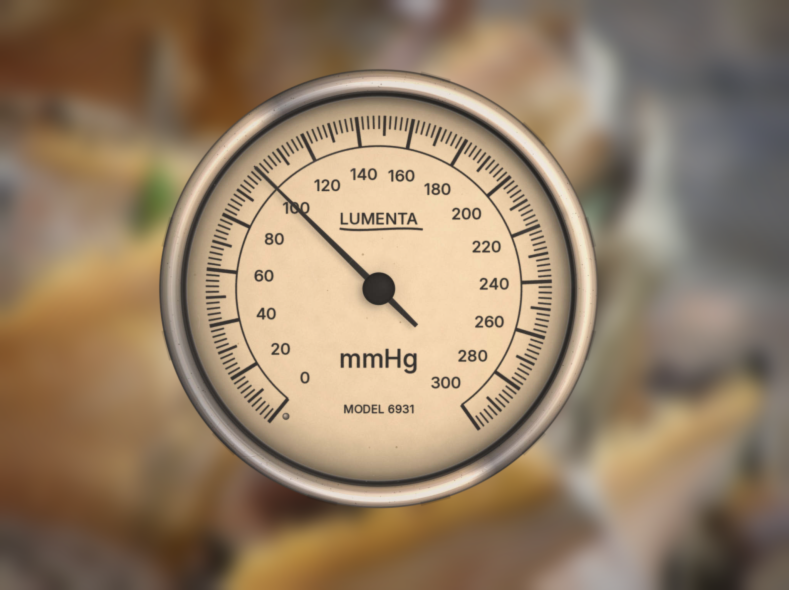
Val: 100 mmHg
